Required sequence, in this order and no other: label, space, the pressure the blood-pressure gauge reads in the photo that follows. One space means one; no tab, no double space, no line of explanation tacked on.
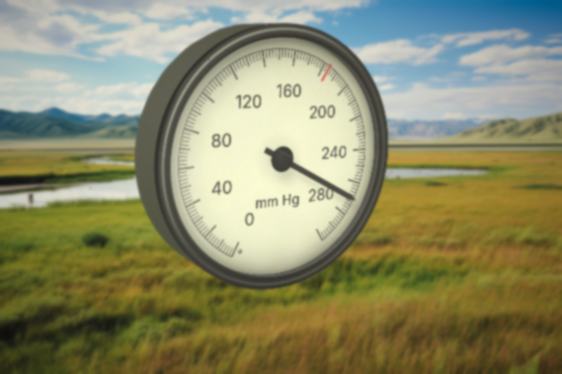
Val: 270 mmHg
